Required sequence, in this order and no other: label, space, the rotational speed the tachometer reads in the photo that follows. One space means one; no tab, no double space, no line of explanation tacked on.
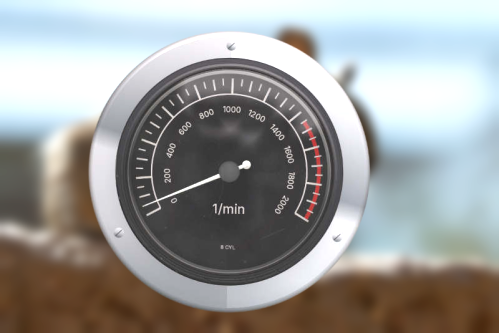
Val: 50 rpm
